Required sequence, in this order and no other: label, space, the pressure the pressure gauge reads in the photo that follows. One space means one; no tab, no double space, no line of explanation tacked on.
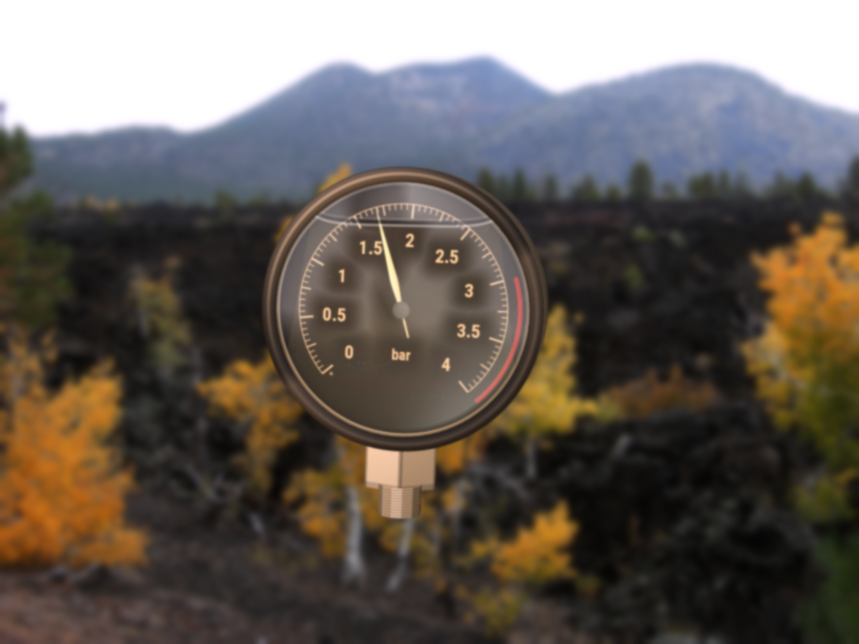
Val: 1.7 bar
